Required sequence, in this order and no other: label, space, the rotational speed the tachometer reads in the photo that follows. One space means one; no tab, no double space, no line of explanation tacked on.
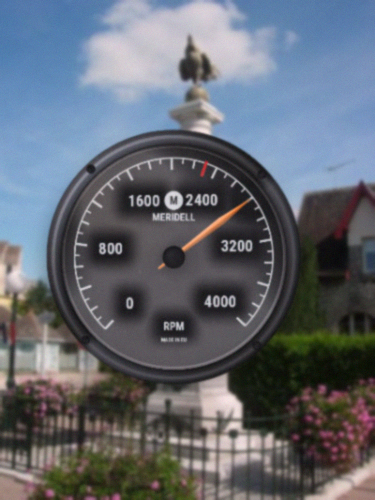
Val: 2800 rpm
